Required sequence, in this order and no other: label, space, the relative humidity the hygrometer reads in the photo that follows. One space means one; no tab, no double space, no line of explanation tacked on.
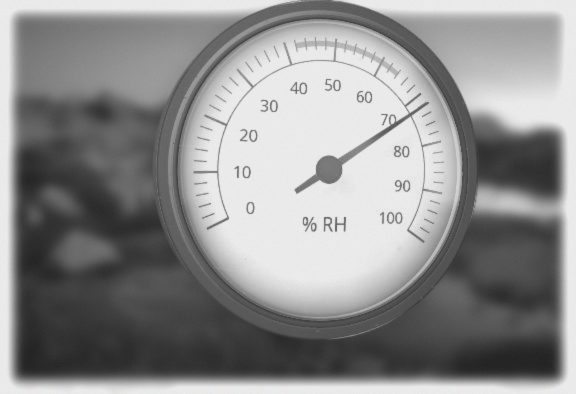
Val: 72 %
